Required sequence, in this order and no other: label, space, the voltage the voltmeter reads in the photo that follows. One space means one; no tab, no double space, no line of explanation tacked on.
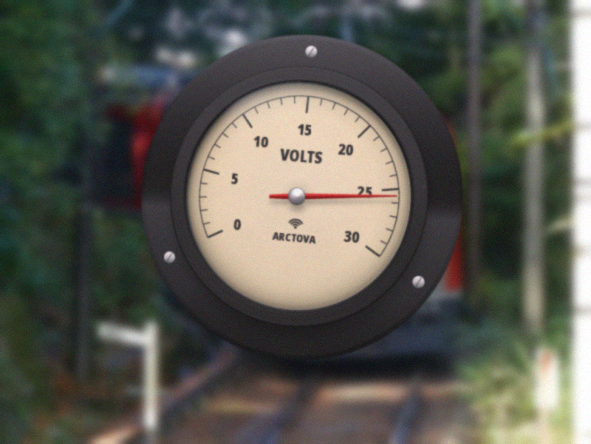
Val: 25.5 V
